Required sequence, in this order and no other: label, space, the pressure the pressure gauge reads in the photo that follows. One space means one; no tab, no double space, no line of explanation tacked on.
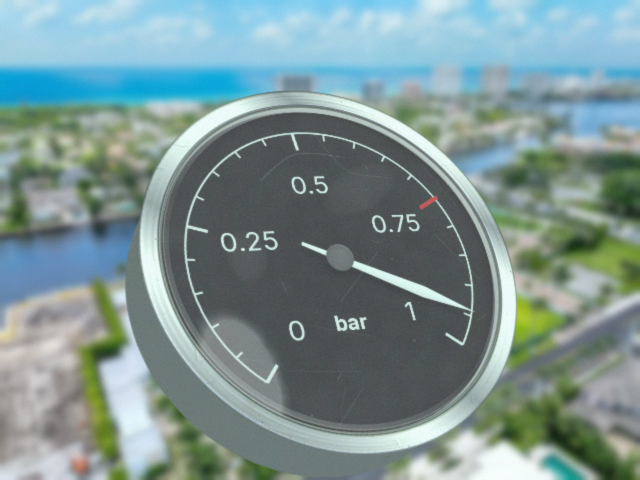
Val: 0.95 bar
